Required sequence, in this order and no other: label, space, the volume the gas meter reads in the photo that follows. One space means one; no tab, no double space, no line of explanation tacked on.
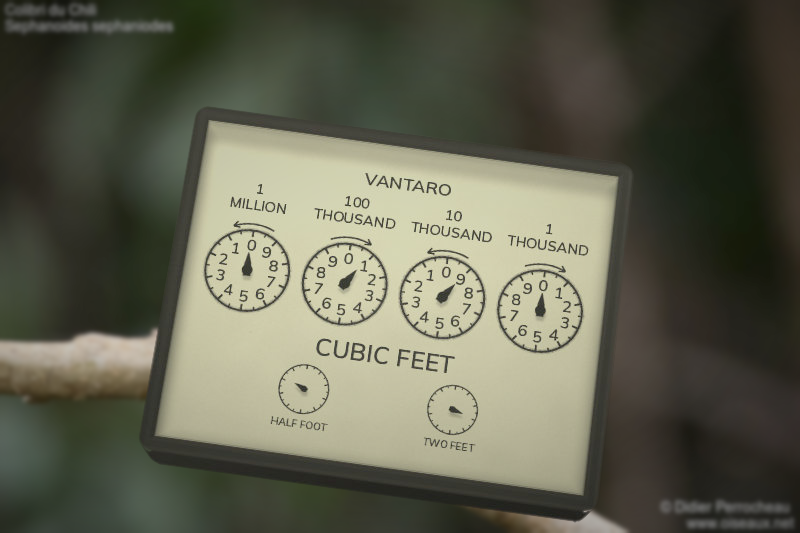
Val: 9000 ft³
